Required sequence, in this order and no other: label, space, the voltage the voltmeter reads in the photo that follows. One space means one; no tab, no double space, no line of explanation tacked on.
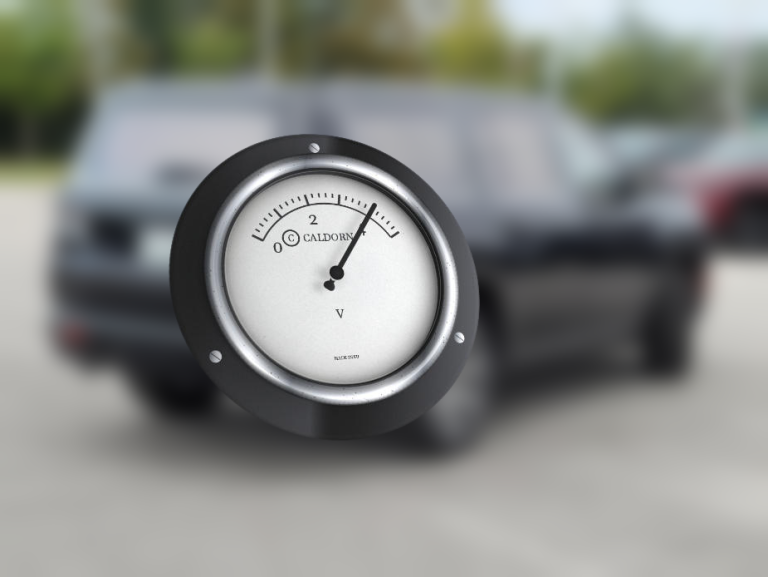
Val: 4 V
